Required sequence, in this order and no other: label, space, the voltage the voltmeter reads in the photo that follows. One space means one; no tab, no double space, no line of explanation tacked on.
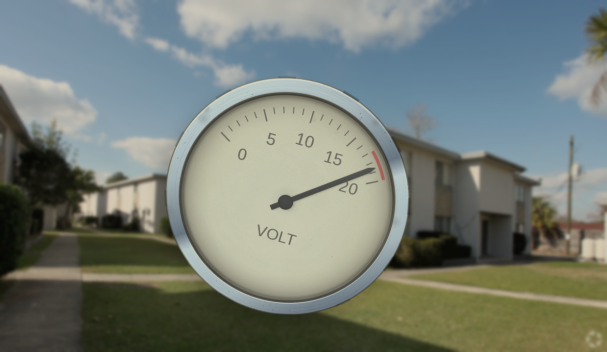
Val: 18.5 V
